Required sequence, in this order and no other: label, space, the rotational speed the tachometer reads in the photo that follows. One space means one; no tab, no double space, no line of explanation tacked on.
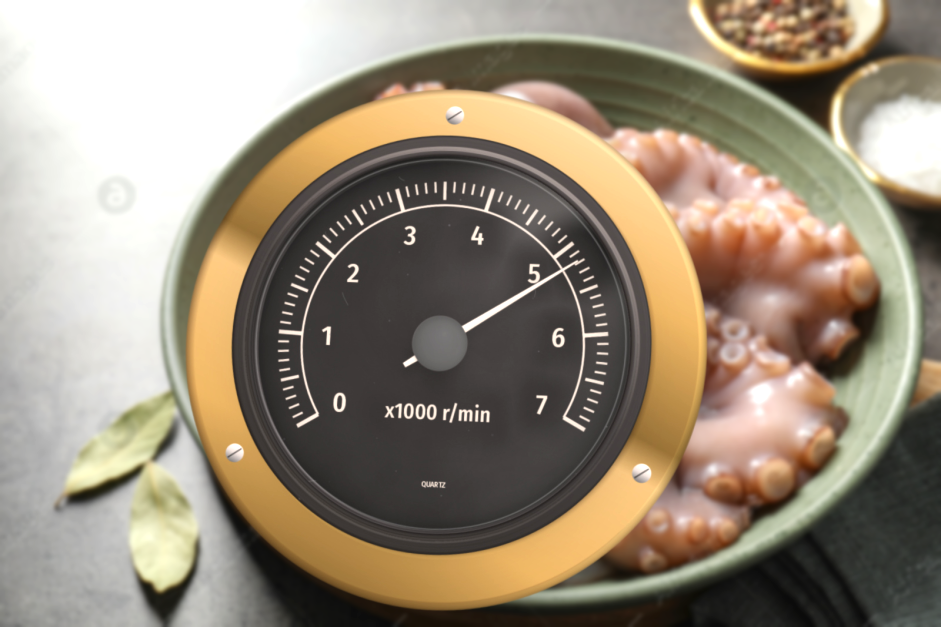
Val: 5200 rpm
